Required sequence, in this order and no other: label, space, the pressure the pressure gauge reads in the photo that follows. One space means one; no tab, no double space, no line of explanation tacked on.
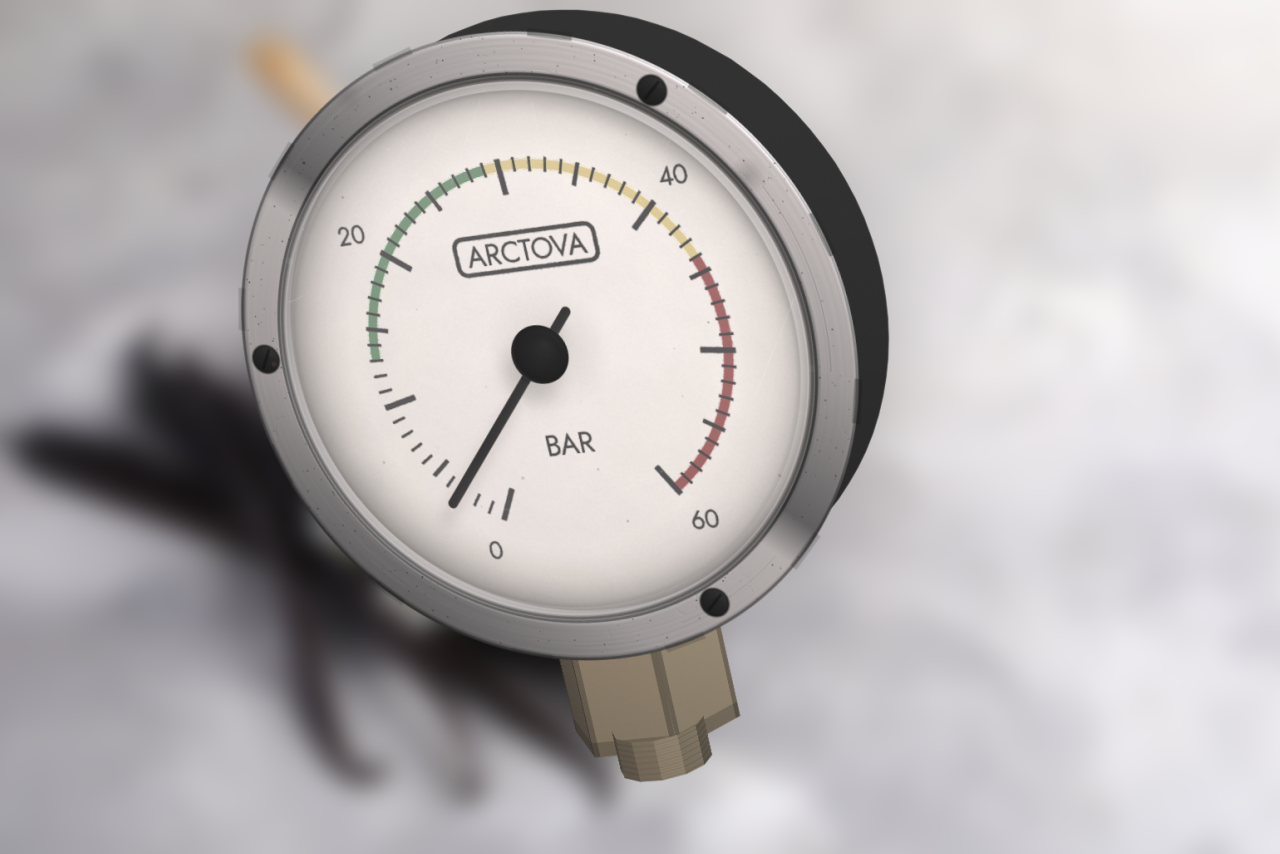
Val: 3 bar
